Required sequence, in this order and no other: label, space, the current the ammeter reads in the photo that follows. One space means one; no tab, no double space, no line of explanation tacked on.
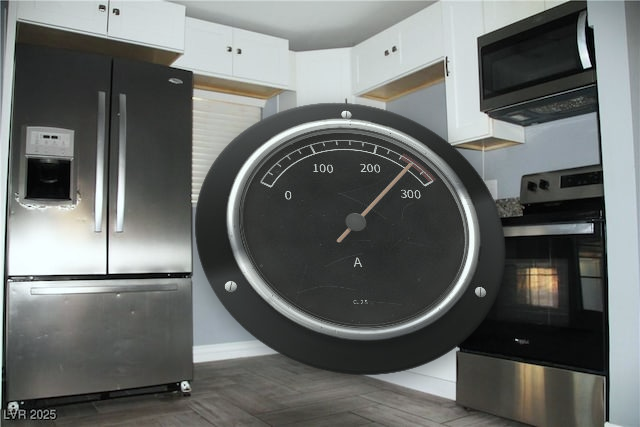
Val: 260 A
